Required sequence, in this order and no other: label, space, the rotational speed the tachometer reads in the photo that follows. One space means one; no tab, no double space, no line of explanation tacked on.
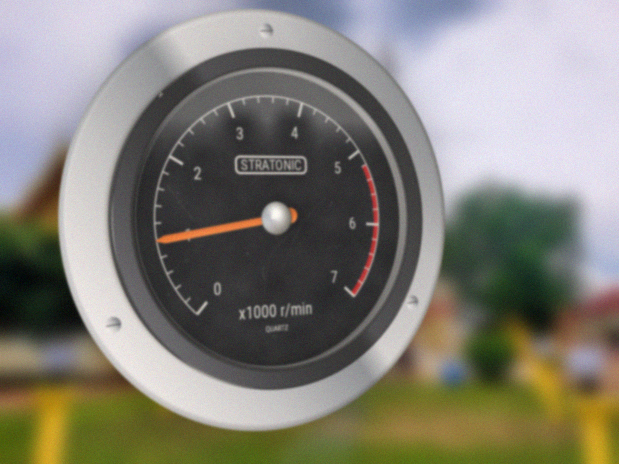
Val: 1000 rpm
